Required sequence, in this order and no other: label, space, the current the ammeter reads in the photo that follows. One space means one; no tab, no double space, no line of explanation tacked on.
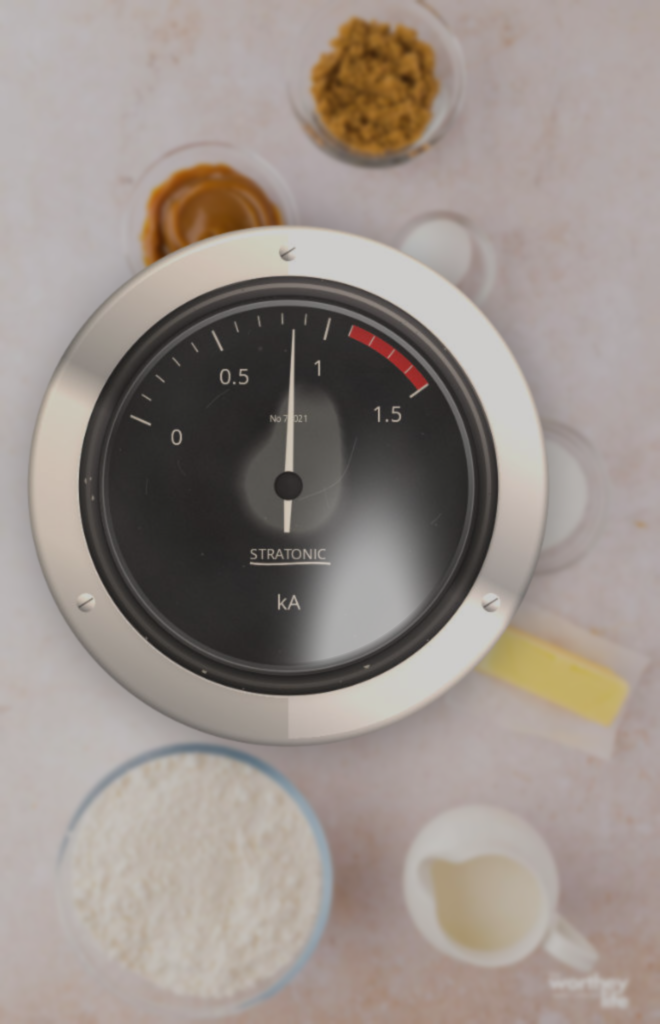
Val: 0.85 kA
